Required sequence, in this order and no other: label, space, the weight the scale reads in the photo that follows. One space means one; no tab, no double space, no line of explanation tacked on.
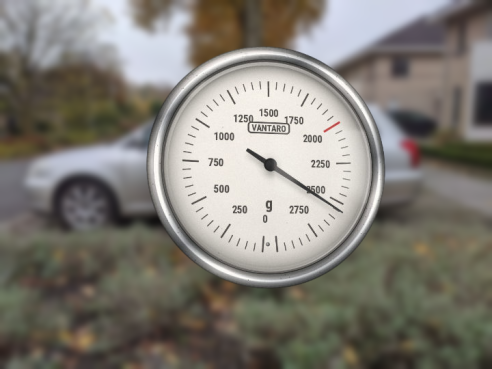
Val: 2550 g
